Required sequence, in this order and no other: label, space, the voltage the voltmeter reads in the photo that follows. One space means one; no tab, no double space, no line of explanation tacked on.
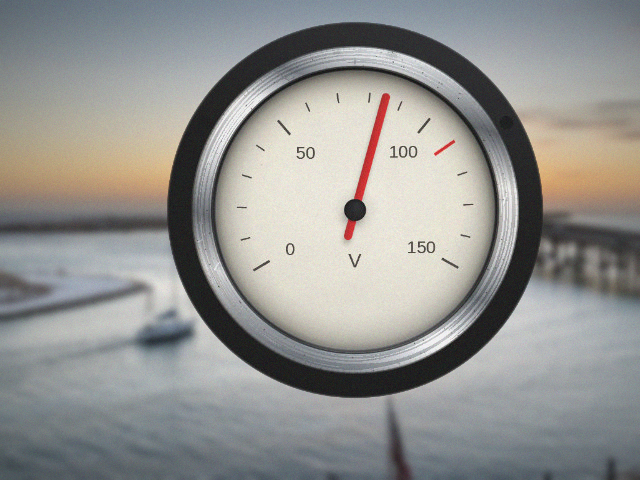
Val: 85 V
